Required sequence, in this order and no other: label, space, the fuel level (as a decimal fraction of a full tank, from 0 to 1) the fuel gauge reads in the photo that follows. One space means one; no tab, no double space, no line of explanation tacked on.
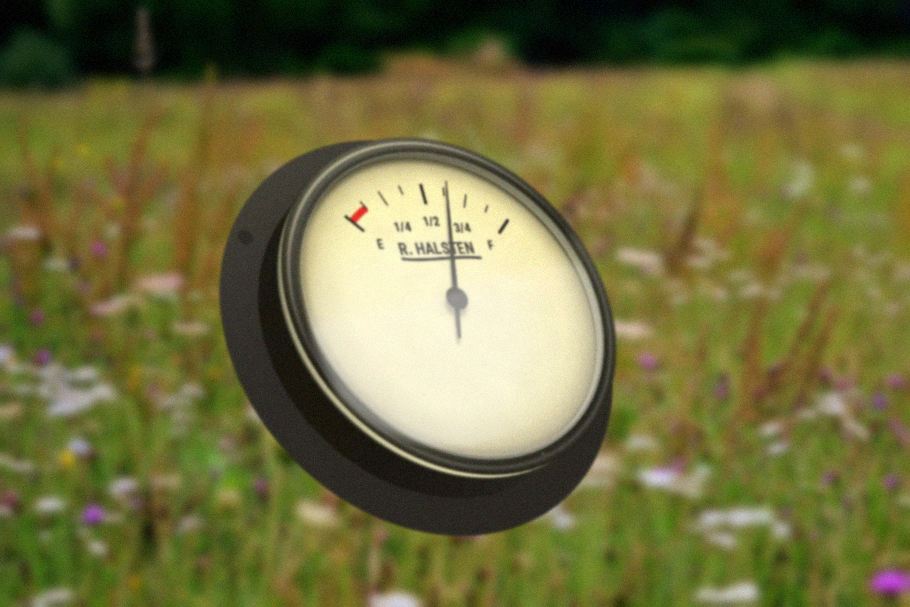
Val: 0.625
